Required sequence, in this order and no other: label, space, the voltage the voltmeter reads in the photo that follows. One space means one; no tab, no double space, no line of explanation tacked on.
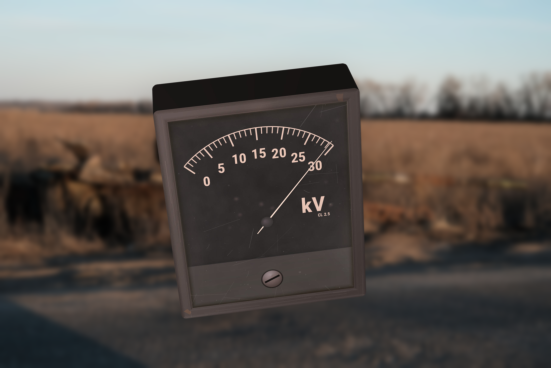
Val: 29 kV
